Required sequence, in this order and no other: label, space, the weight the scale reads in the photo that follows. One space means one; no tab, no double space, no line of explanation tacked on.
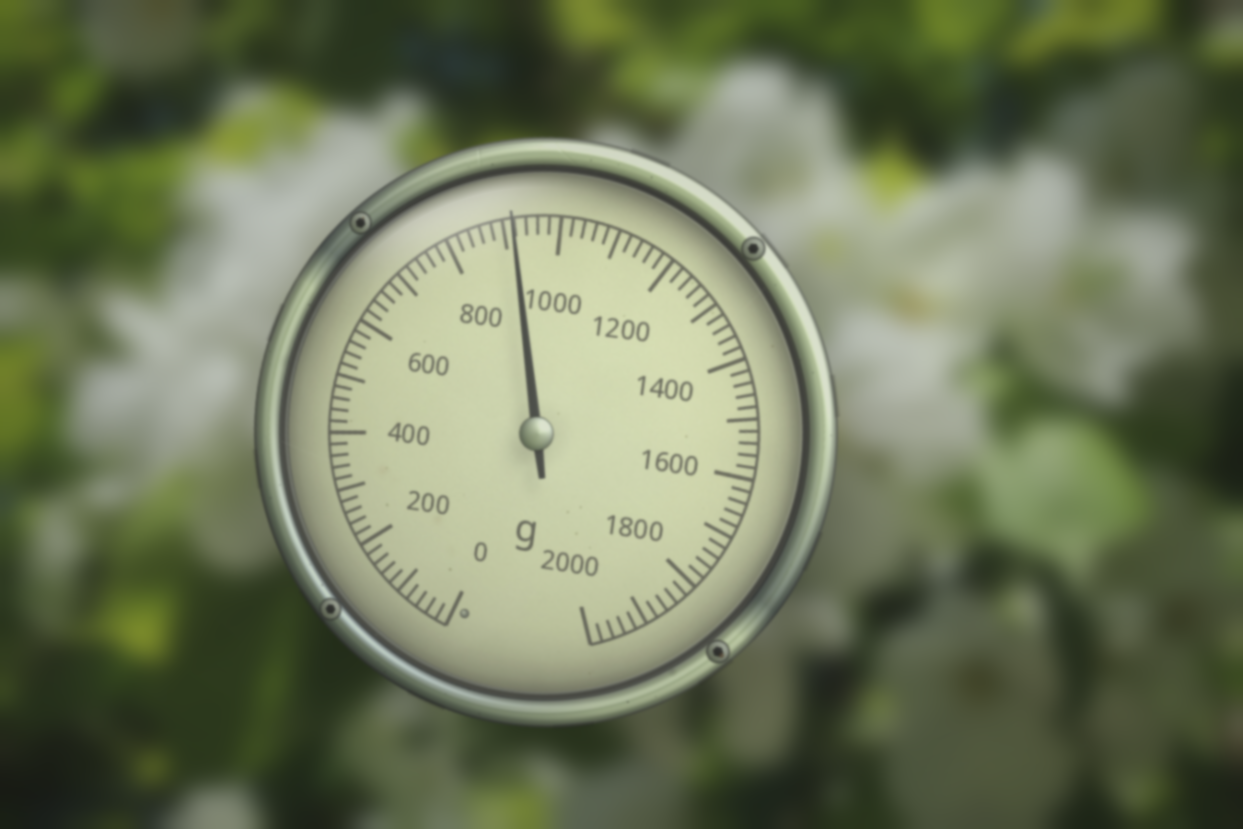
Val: 920 g
